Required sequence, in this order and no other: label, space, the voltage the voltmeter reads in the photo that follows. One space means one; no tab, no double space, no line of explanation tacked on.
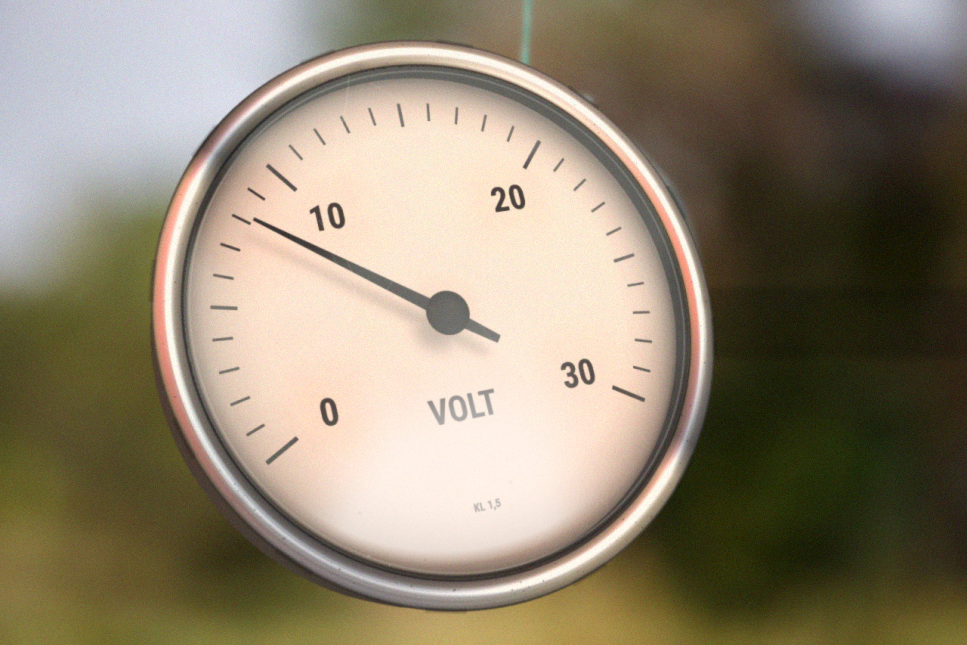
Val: 8 V
